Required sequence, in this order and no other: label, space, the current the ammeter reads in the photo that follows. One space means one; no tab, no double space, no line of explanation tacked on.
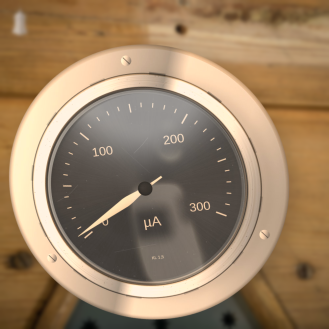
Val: 5 µA
